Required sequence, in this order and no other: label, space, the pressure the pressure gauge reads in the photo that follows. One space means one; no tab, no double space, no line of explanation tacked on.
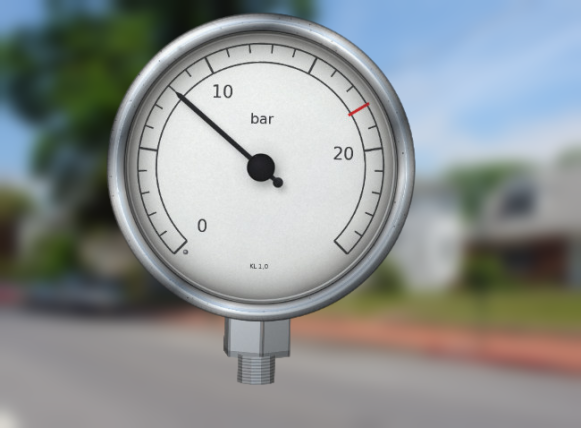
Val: 8 bar
